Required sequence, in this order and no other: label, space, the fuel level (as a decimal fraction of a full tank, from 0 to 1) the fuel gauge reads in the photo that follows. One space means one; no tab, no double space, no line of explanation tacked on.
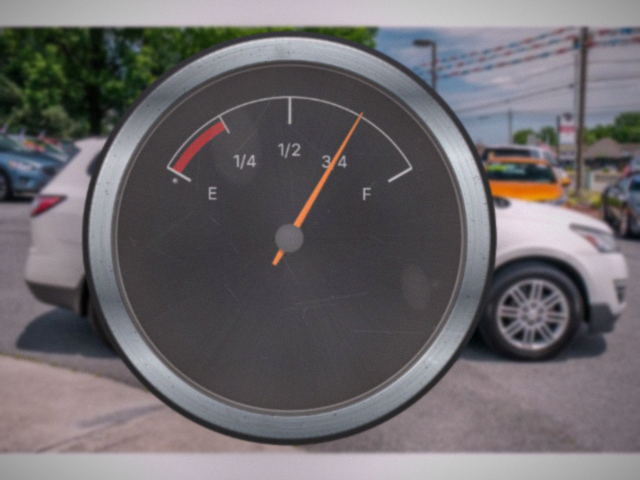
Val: 0.75
